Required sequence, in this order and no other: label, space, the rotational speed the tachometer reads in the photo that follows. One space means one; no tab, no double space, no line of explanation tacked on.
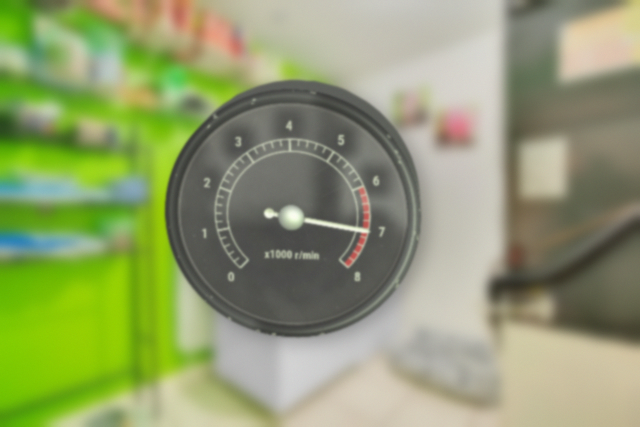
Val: 7000 rpm
